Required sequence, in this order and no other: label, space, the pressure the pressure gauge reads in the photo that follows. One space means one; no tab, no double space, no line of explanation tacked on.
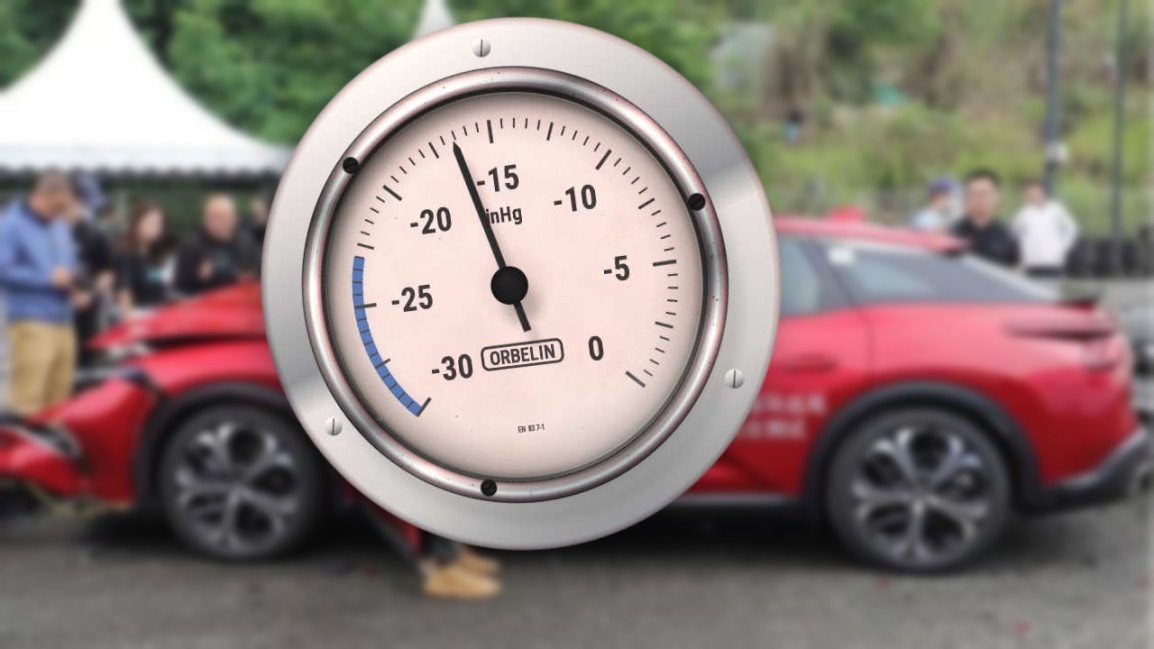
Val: -16.5 inHg
